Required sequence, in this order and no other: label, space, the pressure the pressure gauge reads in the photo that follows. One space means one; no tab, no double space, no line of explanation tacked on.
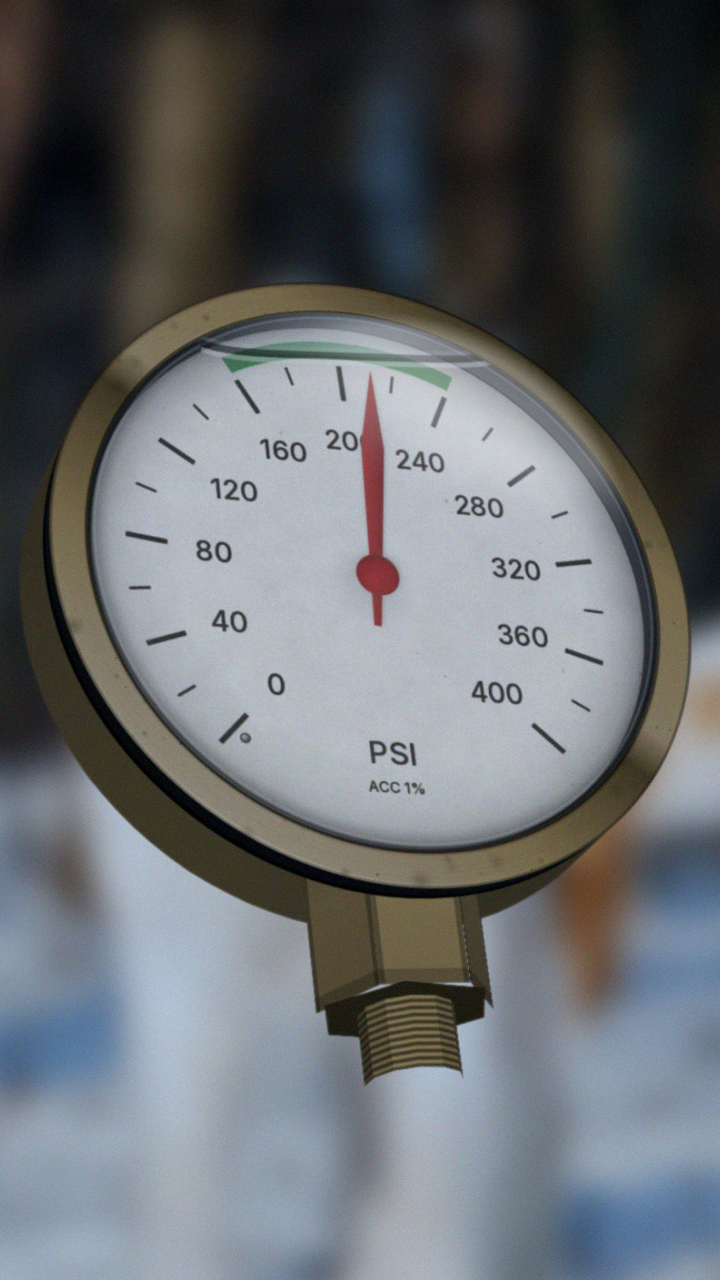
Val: 210 psi
